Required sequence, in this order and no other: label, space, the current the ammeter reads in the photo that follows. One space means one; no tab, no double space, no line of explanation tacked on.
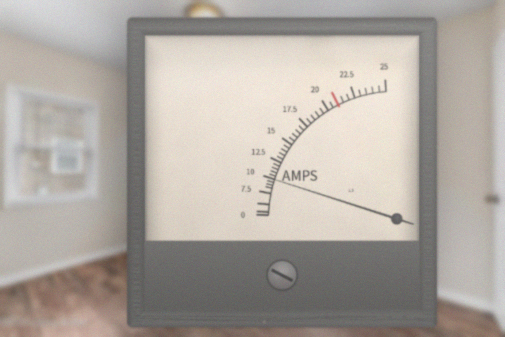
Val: 10 A
